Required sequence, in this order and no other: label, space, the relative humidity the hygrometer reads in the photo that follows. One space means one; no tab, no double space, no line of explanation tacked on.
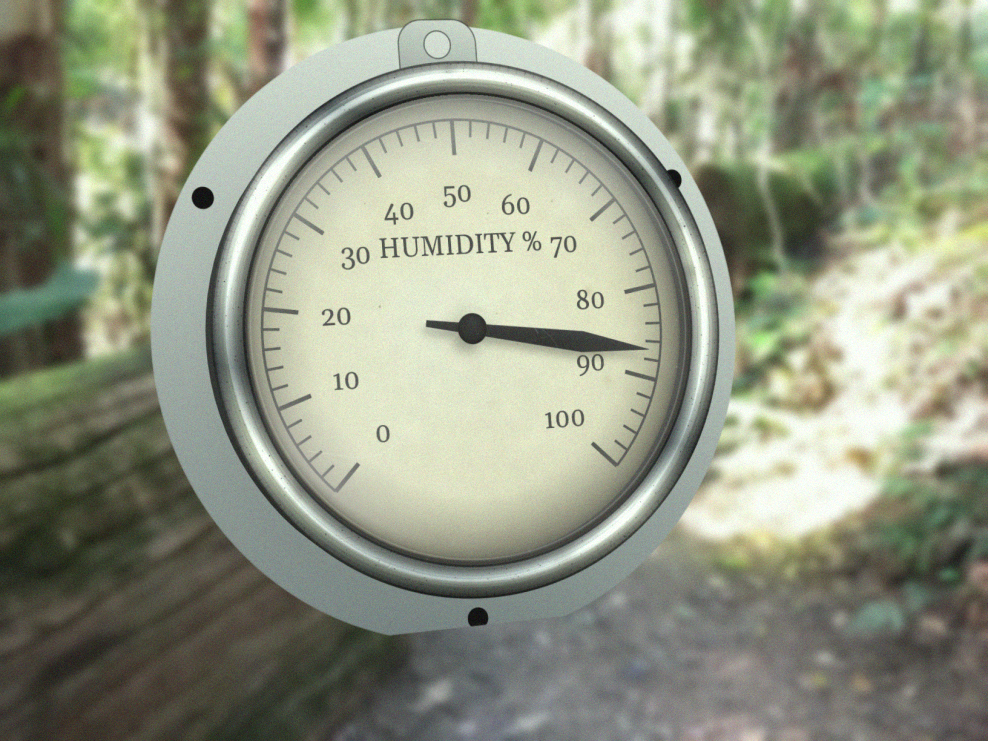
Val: 87 %
